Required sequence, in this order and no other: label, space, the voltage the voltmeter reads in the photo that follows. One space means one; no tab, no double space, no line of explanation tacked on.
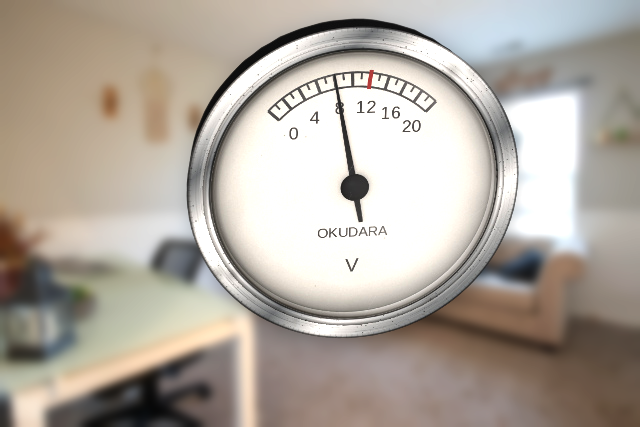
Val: 8 V
